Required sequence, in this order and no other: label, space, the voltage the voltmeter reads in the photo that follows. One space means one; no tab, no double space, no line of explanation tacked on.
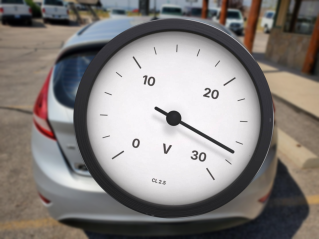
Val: 27 V
